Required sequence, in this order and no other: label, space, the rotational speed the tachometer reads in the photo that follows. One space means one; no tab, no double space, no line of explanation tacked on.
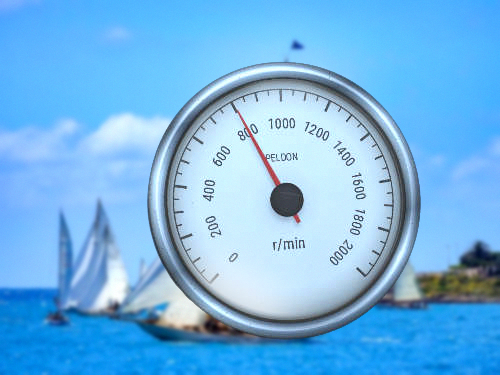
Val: 800 rpm
